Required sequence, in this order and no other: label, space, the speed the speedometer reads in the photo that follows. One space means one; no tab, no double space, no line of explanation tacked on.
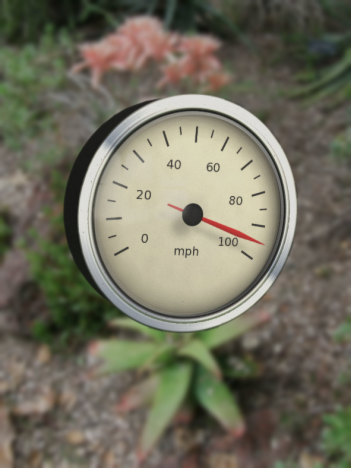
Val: 95 mph
